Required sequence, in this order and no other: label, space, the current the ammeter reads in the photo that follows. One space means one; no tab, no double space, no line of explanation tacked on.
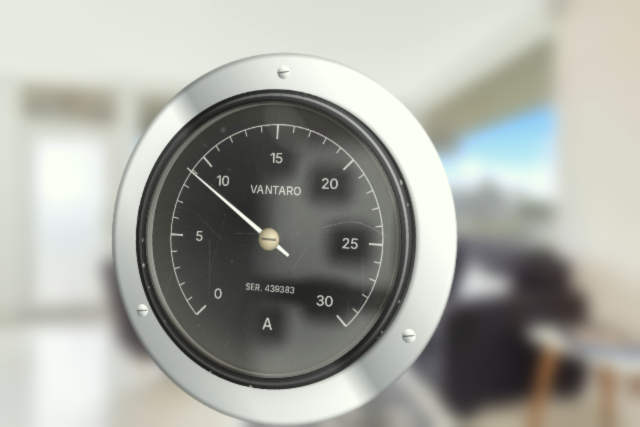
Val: 9 A
